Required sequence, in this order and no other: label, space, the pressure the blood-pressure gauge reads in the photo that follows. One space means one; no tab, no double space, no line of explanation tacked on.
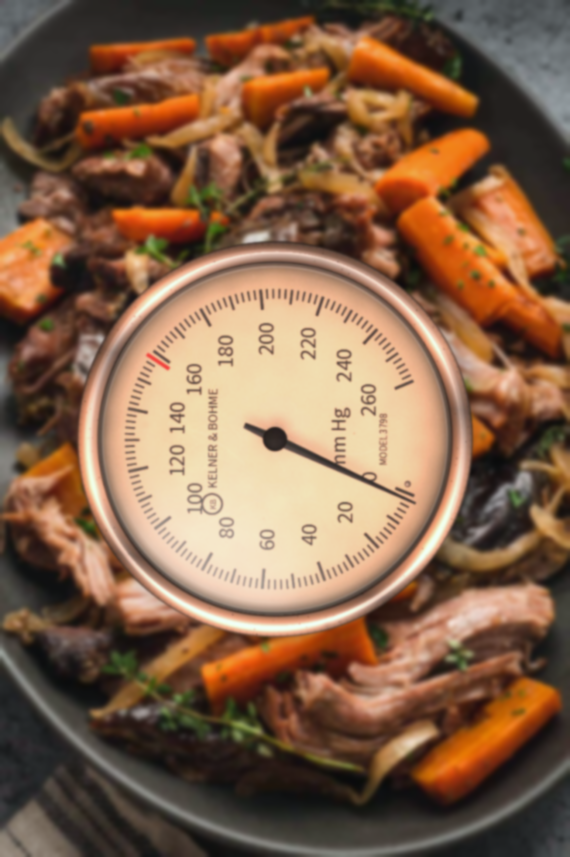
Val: 2 mmHg
